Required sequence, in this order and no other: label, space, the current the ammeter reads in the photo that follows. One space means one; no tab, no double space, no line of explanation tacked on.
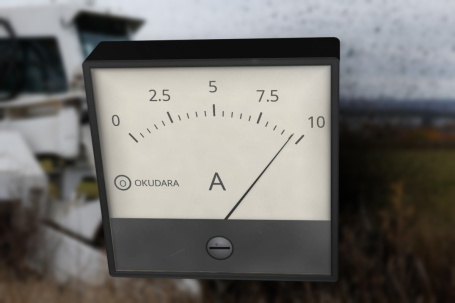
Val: 9.5 A
